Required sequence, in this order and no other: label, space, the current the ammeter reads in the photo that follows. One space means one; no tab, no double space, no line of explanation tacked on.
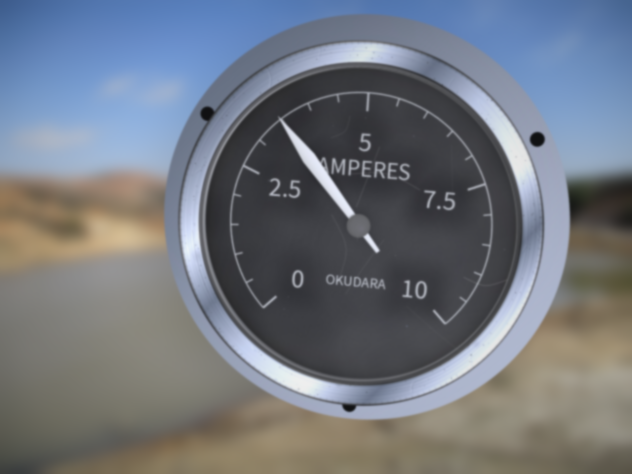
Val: 3.5 A
